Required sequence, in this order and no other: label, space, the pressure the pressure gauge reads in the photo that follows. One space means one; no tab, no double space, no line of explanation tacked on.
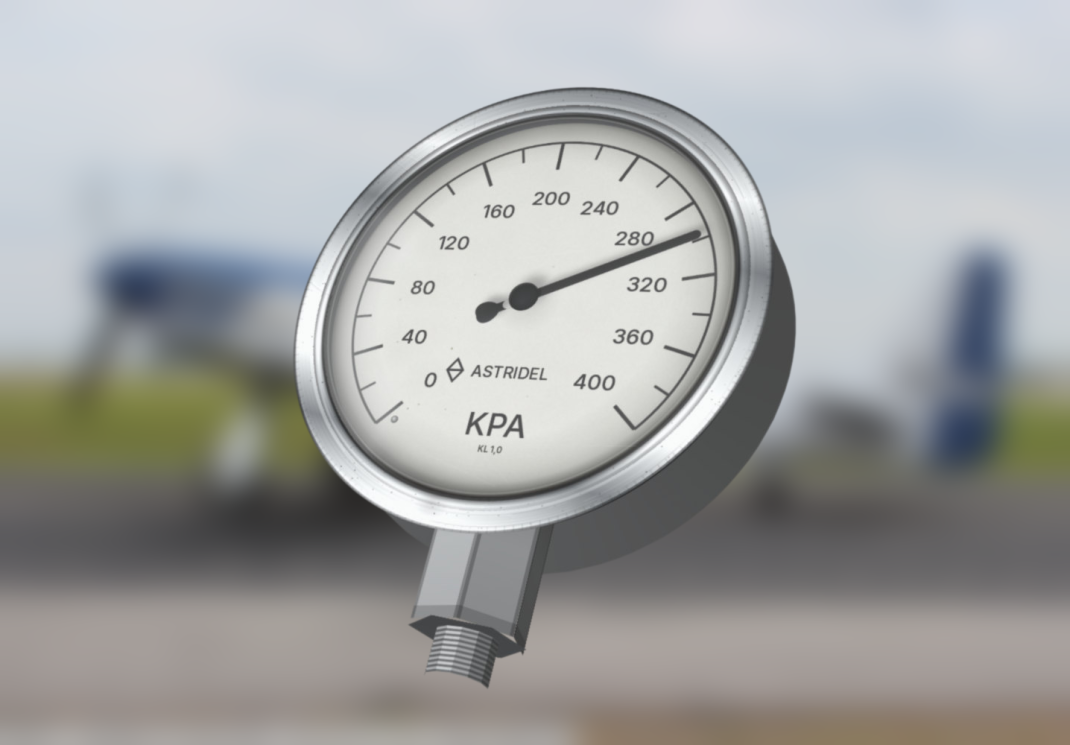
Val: 300 kPa
